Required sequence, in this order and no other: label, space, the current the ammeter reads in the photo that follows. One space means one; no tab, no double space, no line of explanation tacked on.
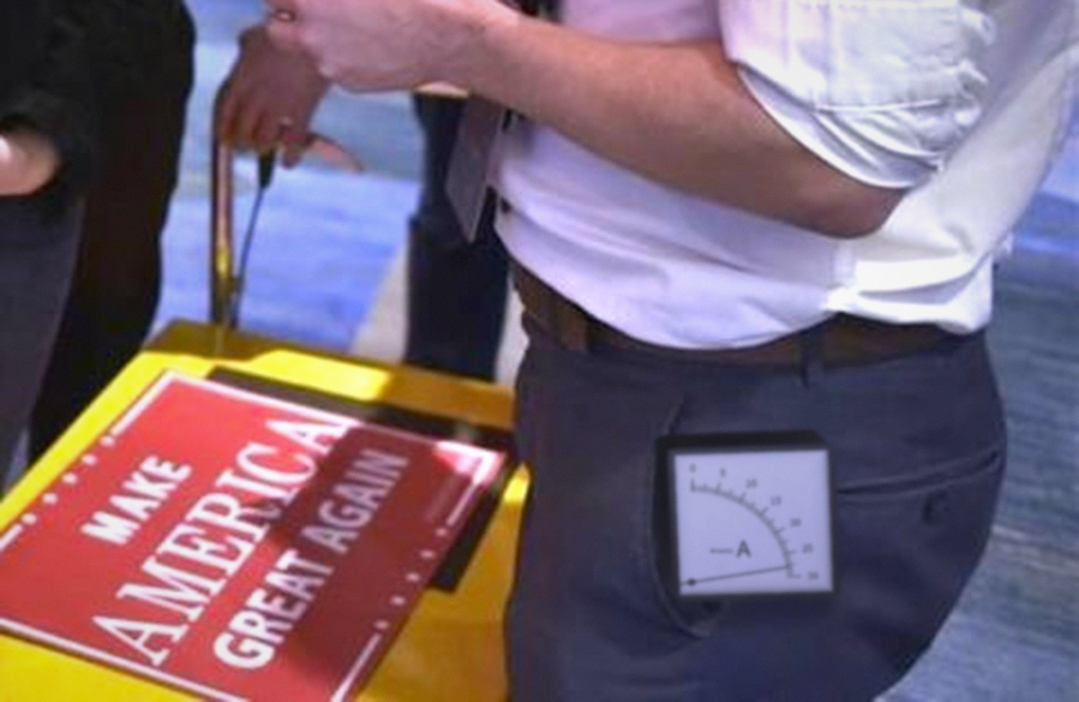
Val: 27.5 A
